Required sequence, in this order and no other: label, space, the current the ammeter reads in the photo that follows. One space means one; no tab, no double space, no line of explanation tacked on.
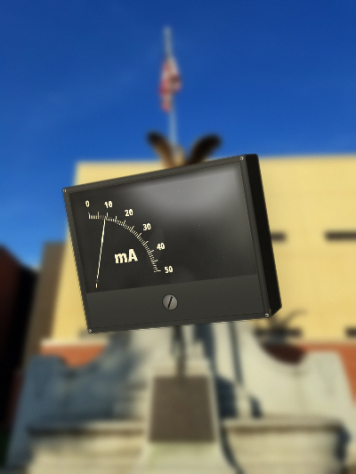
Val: 10 mA
